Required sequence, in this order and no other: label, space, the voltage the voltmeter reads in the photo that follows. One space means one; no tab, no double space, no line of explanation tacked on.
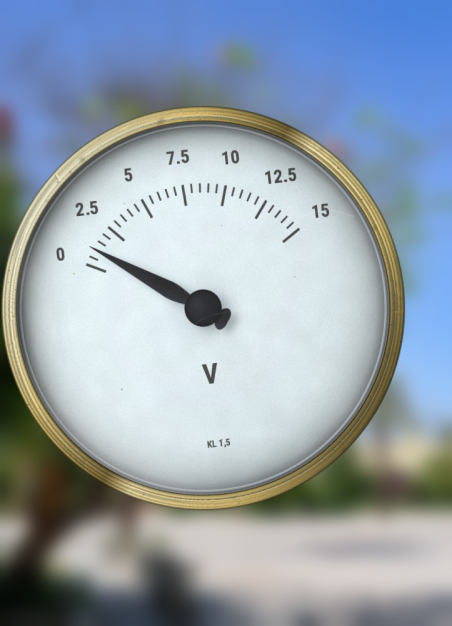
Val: 1 V
